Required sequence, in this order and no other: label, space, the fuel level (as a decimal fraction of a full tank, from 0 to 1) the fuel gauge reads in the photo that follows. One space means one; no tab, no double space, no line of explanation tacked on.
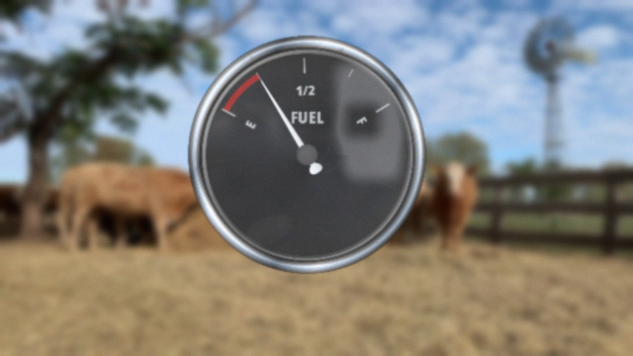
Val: 0.25
